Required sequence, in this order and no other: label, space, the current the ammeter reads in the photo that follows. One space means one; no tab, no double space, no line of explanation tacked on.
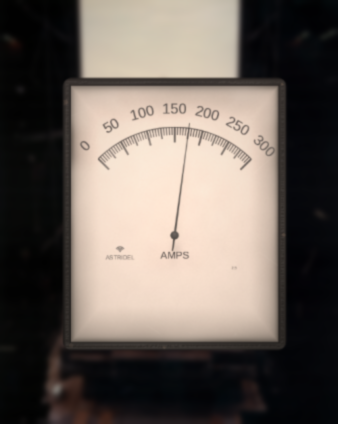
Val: 175 A
